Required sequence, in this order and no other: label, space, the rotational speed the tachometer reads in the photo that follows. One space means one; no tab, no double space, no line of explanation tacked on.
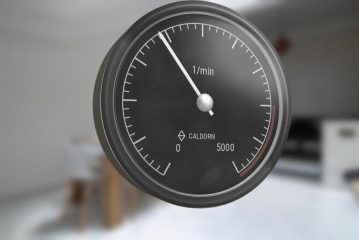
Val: 1900 rpm
